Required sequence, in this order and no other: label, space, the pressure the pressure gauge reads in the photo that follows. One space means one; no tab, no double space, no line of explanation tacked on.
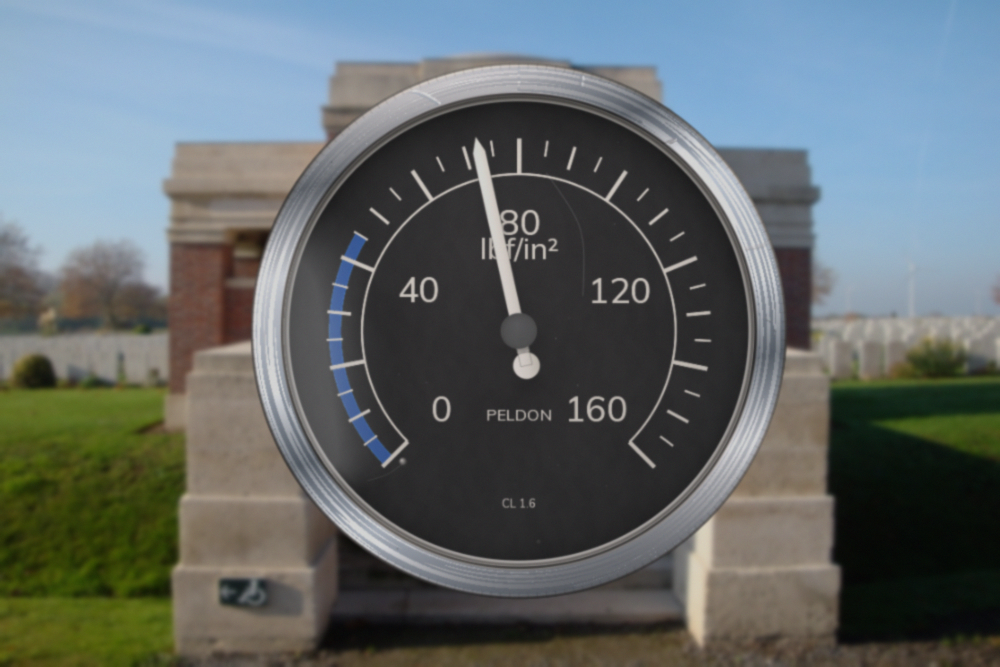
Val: 72.5 psi
